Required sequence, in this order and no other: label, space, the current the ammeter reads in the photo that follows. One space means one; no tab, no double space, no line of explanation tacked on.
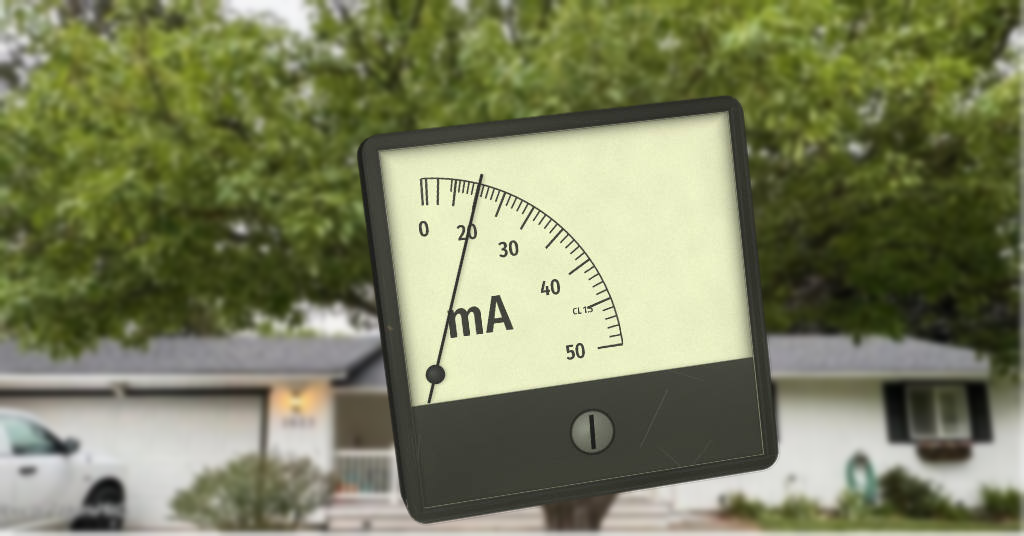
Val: 20 mA
